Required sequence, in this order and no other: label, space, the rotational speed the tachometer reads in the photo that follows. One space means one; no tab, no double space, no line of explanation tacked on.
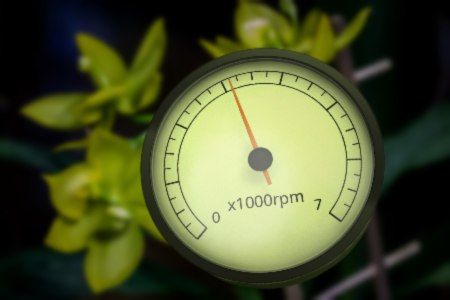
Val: 3125 rpm
